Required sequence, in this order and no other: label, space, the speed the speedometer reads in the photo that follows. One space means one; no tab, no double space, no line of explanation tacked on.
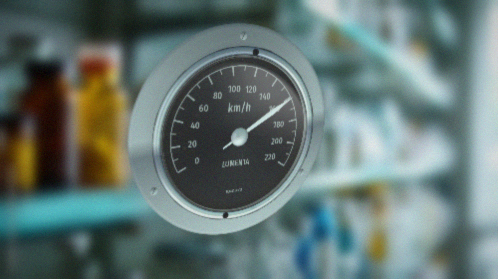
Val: 160 km/h
